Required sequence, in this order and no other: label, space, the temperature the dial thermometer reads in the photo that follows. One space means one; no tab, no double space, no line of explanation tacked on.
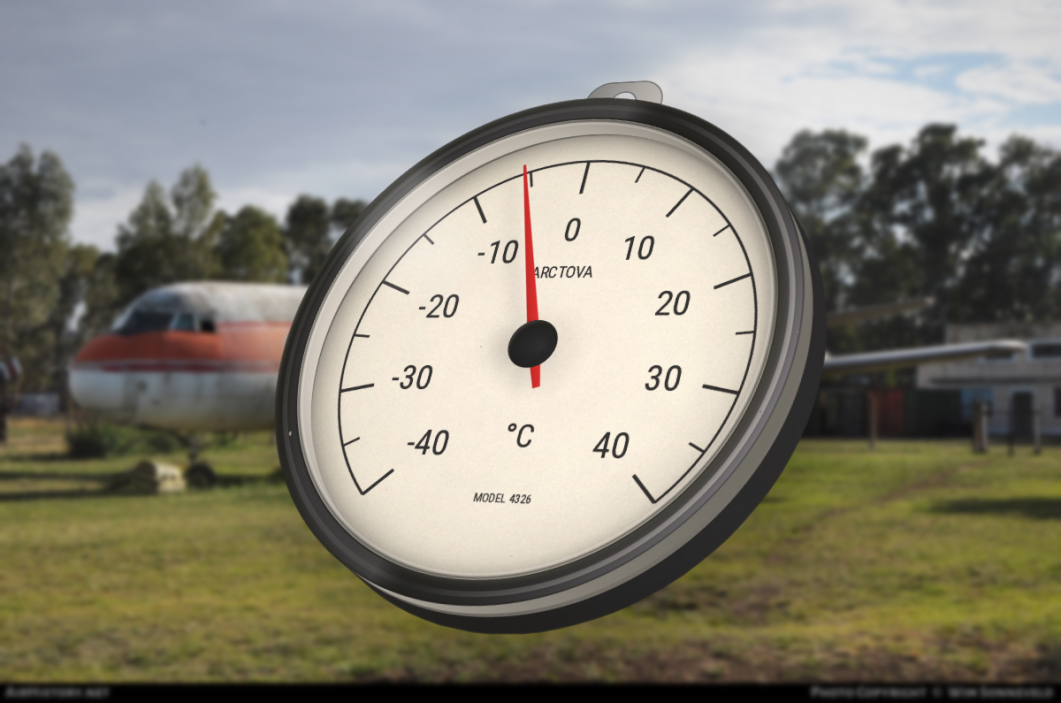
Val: -5 °C
